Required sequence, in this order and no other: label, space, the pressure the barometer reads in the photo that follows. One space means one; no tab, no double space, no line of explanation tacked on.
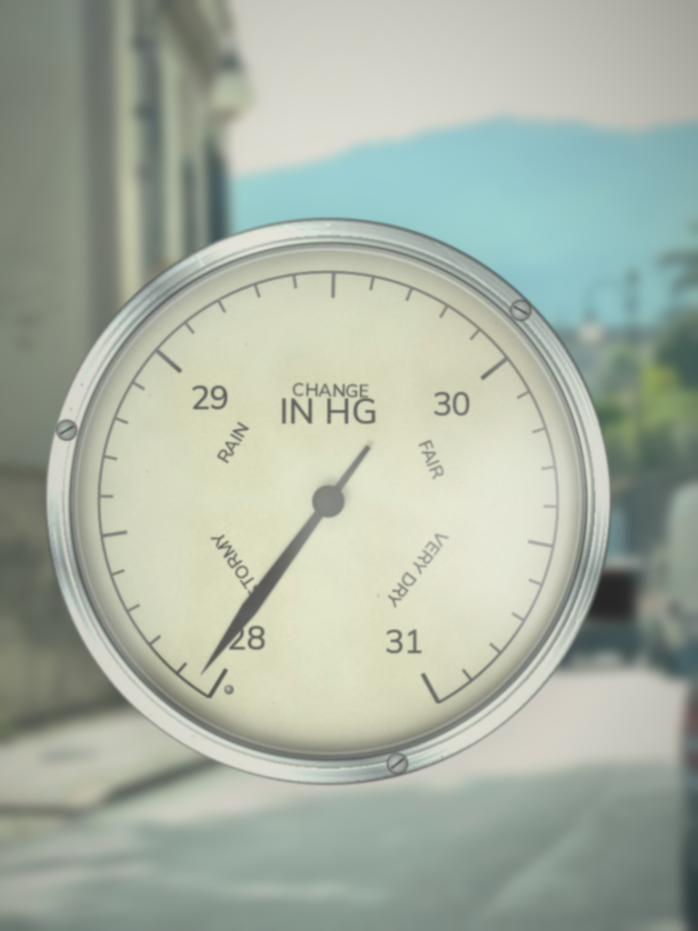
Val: 28.05 inHg
